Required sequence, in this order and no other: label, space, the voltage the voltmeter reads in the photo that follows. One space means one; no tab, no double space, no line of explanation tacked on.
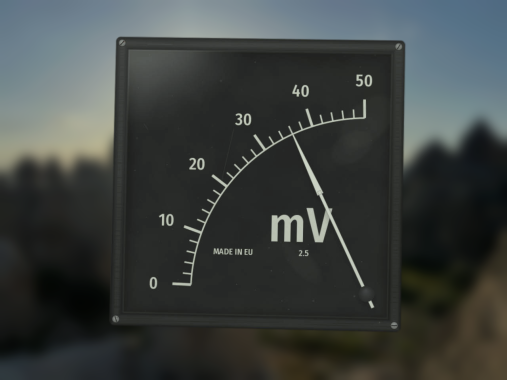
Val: 36 mV
